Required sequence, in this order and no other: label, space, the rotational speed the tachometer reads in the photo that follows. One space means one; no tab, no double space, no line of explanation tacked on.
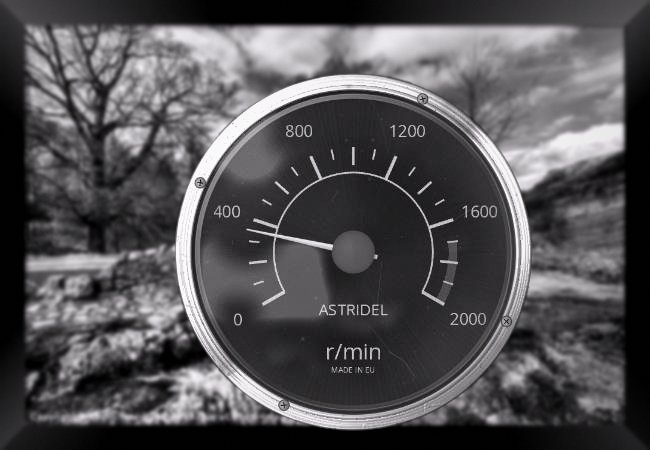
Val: 350 rpm
